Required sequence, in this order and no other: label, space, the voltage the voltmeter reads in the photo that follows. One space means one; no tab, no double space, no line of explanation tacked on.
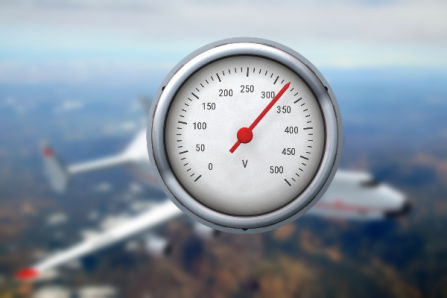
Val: 320 V
